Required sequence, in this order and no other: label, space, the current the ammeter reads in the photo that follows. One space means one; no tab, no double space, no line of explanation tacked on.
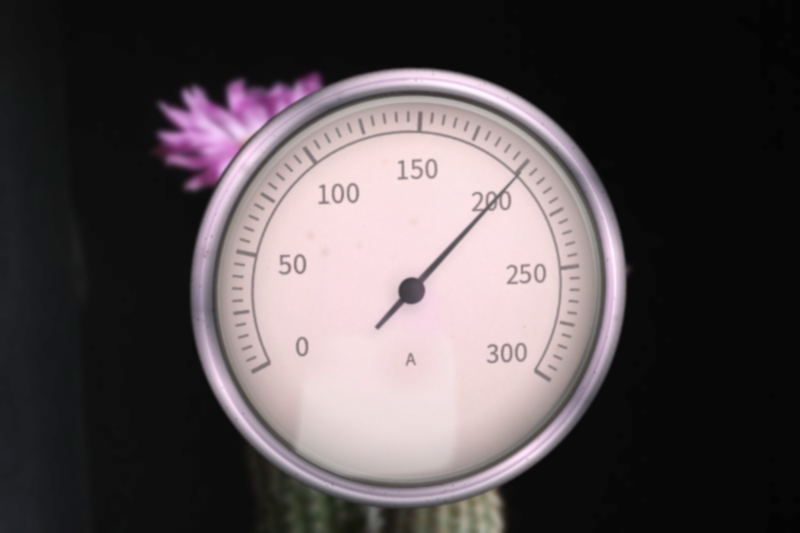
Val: 200 A
